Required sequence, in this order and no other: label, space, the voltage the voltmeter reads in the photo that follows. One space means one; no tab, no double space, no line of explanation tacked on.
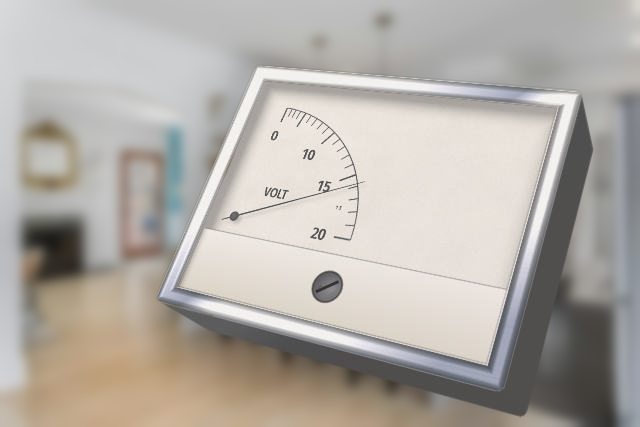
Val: 16 V
